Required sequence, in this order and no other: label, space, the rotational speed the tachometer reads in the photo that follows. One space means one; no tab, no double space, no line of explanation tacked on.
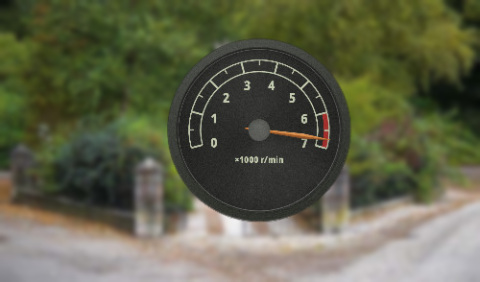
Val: 6750 rpm
